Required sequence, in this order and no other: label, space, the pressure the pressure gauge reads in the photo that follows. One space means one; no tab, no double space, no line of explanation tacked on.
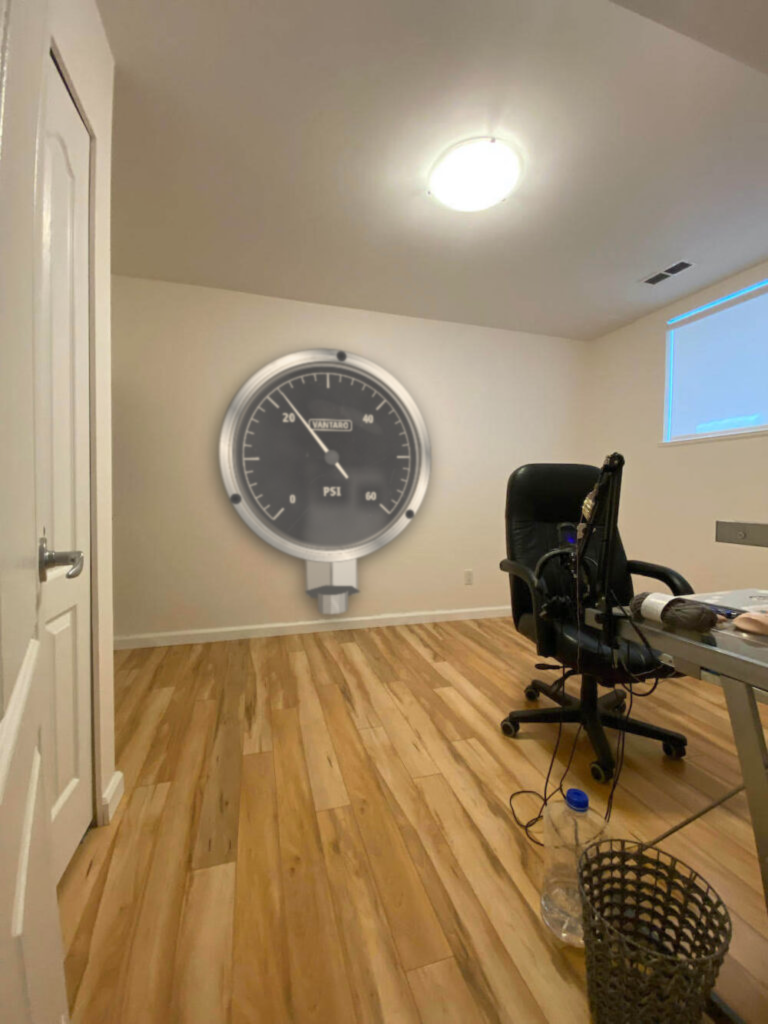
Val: 22 psi
